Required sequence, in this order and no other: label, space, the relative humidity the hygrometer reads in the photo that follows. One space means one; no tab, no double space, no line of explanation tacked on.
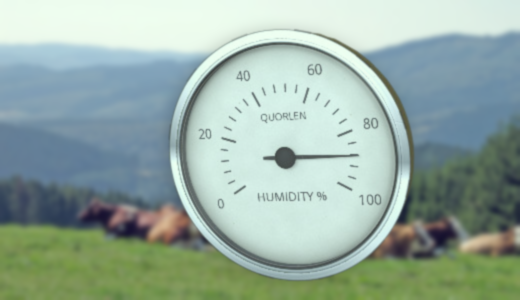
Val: 88 %
